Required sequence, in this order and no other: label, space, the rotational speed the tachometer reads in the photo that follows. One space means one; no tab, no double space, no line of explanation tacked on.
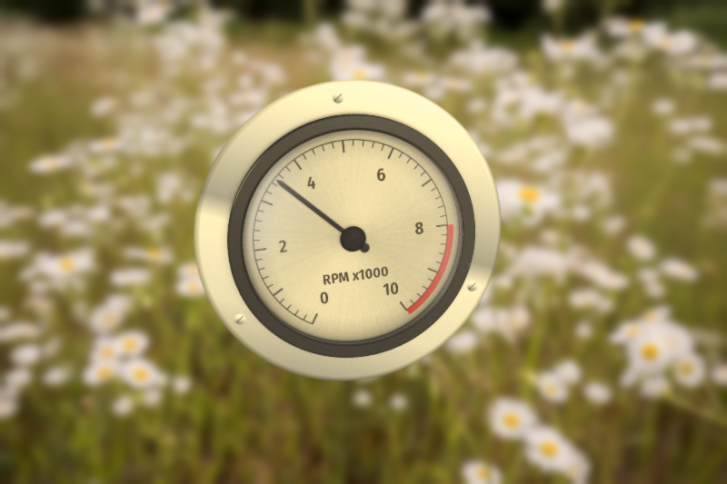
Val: 3500 rpm
